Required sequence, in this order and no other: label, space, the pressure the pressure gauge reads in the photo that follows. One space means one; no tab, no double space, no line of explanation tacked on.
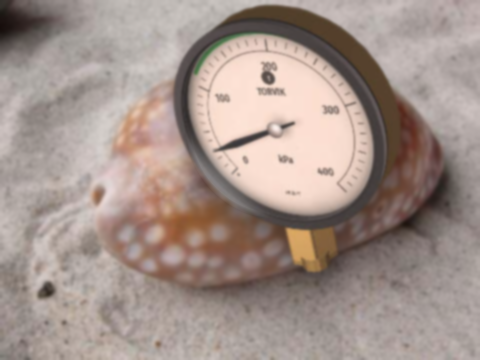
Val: 30 kPa
